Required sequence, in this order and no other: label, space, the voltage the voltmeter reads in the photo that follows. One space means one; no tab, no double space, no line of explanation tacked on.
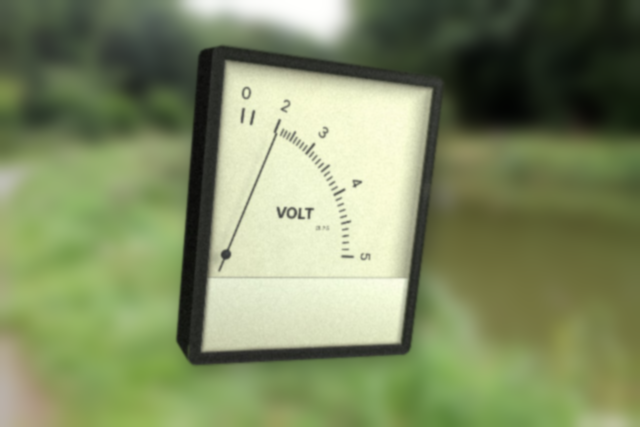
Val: 2 V
